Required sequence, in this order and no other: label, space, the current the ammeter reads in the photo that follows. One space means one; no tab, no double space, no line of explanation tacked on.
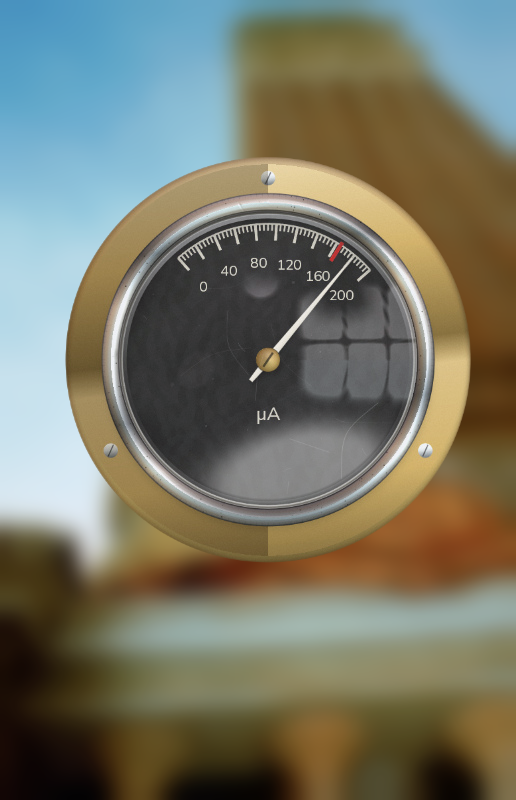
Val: 180 µA
